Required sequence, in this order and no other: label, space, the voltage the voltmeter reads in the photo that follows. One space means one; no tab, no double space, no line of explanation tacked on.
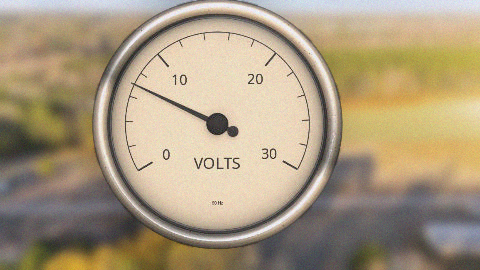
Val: 7 V
